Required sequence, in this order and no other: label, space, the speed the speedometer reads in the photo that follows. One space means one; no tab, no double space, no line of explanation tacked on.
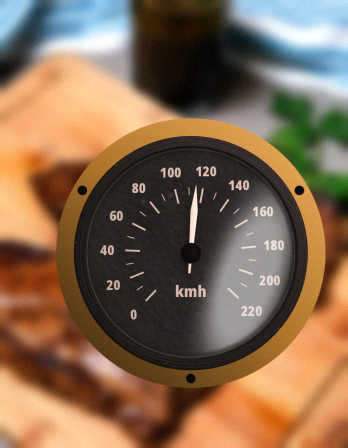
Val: 115 km/h
